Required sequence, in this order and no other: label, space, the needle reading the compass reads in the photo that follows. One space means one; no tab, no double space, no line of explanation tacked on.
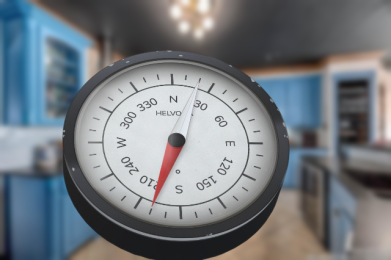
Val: 200 °
